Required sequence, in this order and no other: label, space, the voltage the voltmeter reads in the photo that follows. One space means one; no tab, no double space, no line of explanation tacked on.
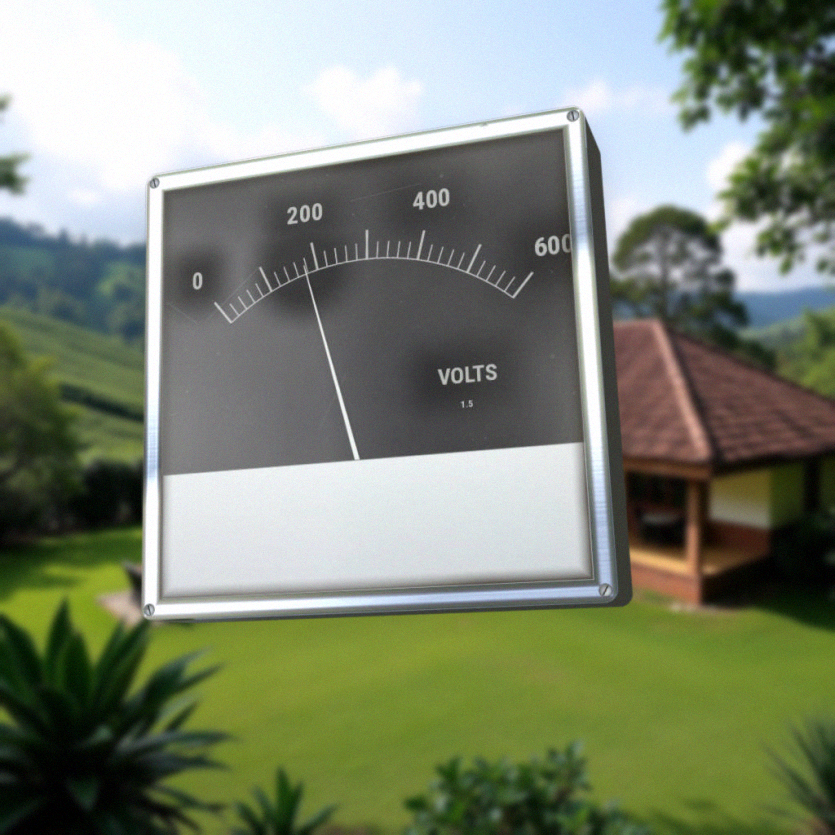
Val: 180 V
